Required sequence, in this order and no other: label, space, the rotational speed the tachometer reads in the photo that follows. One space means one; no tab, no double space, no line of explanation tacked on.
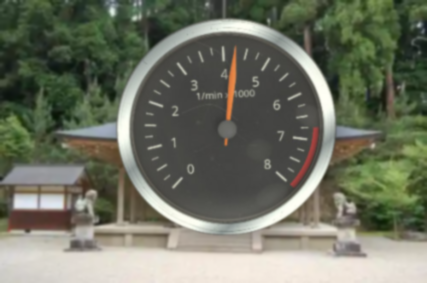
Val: 4250 rpm
